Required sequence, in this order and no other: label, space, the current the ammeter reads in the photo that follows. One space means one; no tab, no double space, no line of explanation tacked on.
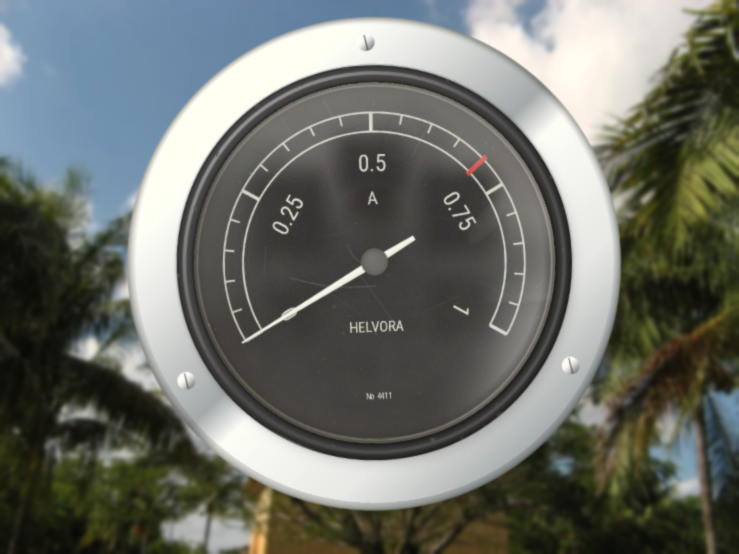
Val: 0 A
